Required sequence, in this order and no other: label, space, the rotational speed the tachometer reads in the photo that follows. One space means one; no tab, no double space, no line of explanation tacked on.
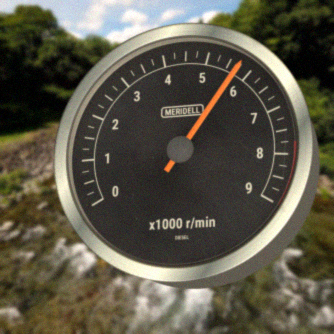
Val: 5750 rpm
